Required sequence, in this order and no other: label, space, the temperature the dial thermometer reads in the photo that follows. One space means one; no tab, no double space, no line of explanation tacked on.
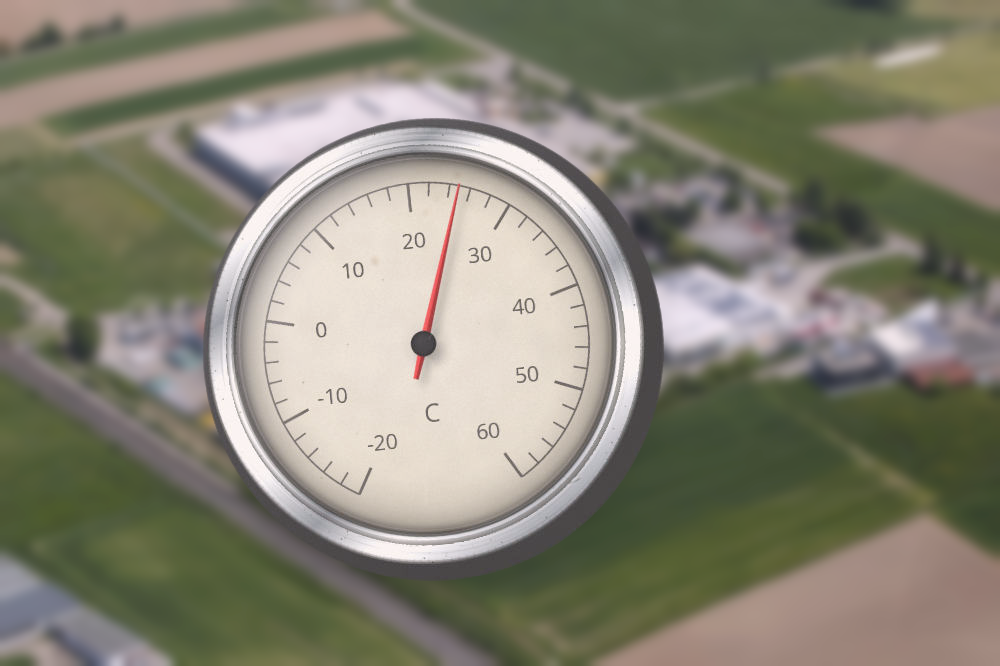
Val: 25 °C
